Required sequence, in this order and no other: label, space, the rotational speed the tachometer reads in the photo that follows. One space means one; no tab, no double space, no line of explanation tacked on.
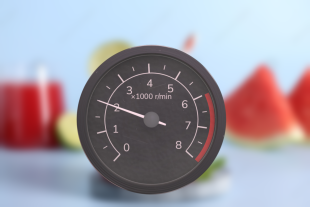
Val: 2000 rpm
